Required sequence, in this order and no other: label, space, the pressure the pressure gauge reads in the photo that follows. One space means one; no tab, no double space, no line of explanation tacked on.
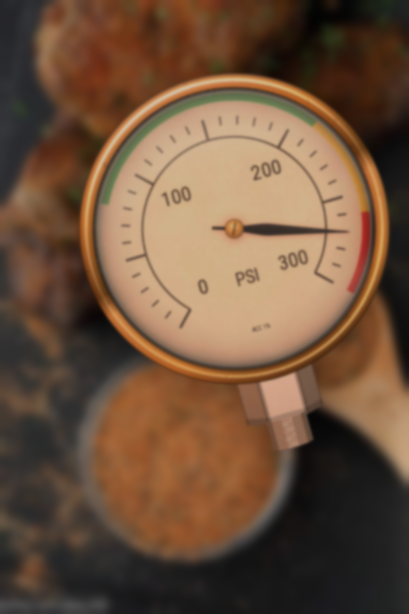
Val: 270 psi
